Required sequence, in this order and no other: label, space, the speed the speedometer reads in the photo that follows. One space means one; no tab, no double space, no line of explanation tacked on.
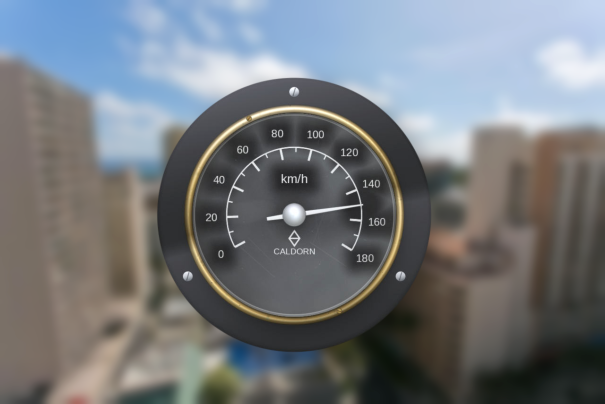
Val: 150 km/h
